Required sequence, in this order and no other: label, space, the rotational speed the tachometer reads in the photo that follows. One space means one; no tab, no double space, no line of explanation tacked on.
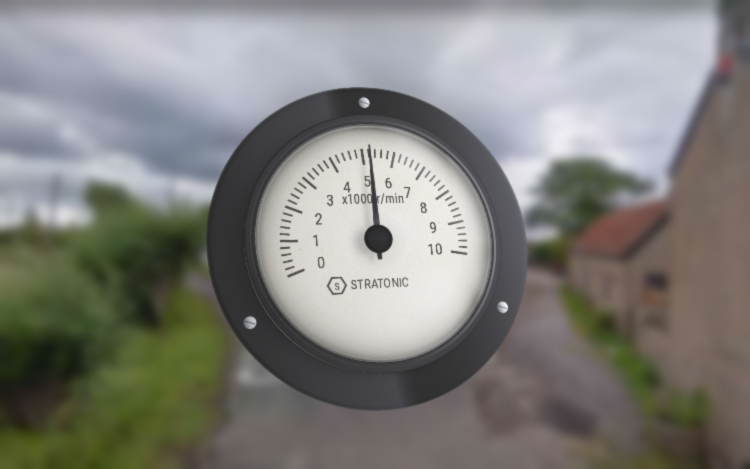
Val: 5200 rpm
